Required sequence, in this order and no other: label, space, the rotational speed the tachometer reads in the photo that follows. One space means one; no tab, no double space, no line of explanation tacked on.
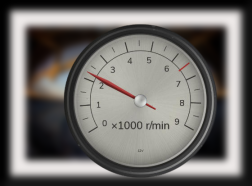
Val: 2250 rpm
